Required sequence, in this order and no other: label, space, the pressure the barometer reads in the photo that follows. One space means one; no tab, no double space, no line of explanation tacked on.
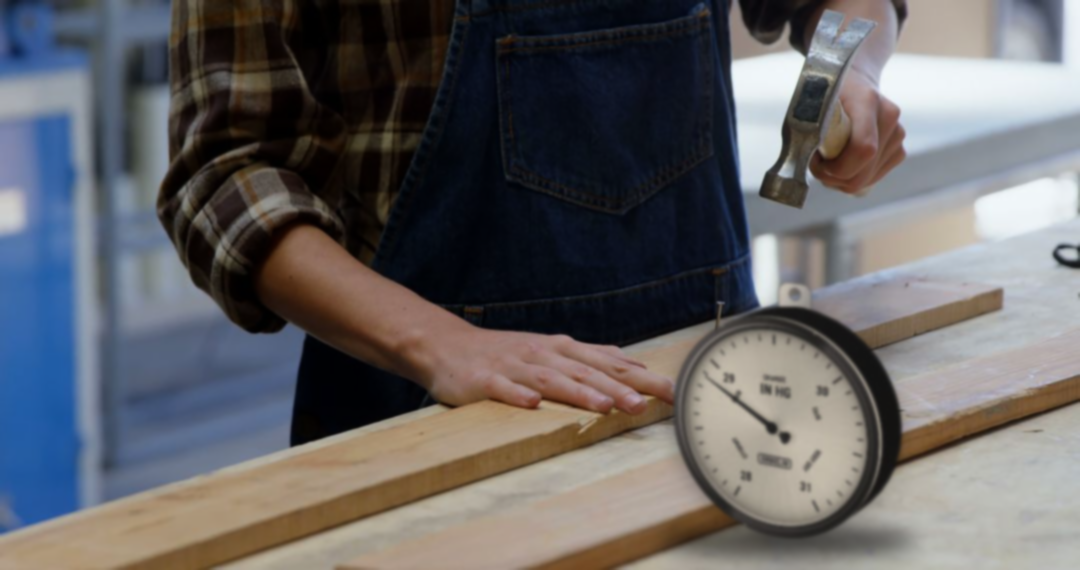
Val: 28.9 inHg
